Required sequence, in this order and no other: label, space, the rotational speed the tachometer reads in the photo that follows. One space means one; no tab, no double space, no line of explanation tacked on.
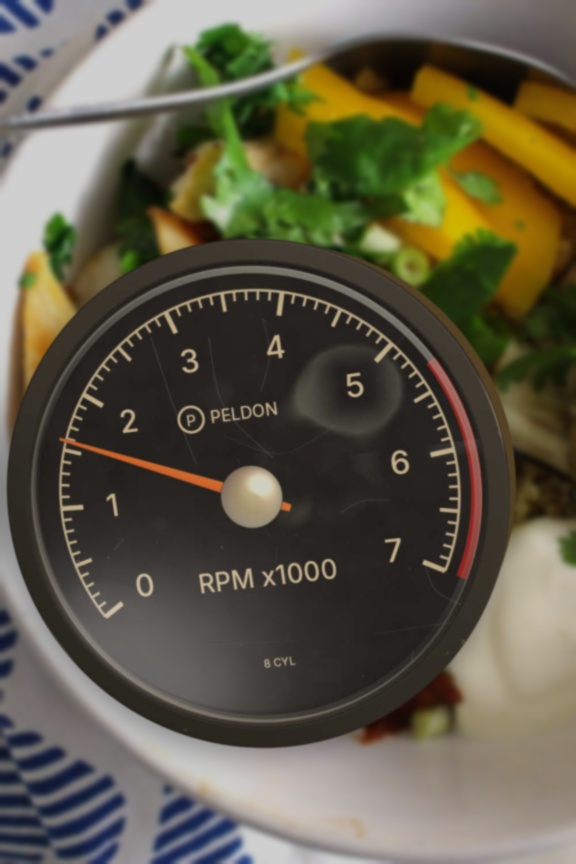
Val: 1600 rpm
